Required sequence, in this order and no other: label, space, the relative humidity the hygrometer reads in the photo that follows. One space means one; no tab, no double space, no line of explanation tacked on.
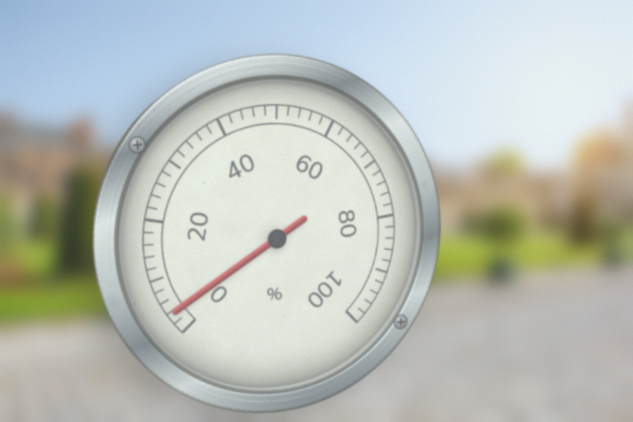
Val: 4 %
